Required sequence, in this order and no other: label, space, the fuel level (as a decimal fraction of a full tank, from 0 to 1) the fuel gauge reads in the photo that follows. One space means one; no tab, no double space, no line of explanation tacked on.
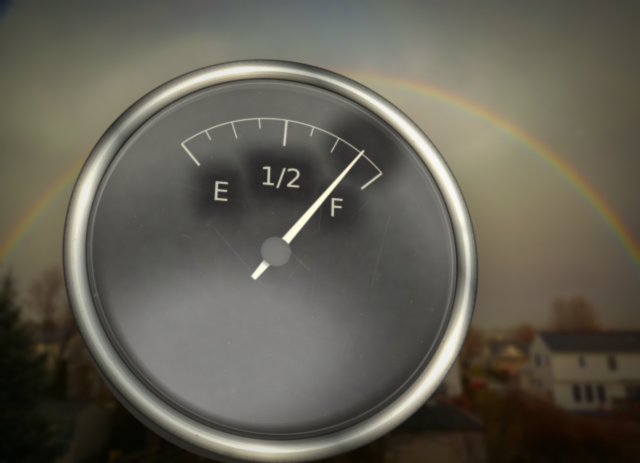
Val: 0.875
